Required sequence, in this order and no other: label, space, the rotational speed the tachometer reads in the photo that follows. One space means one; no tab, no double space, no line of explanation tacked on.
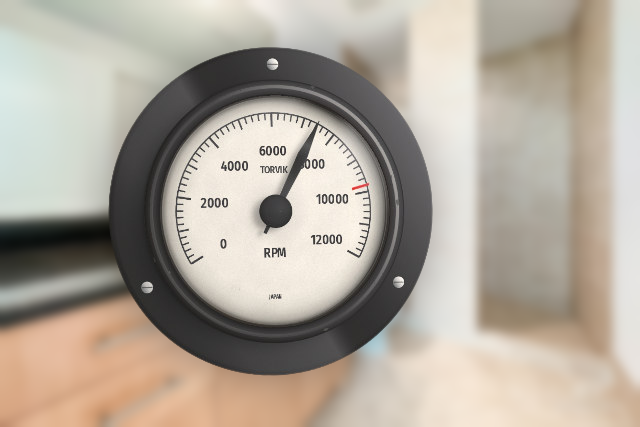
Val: 7400 rpm
